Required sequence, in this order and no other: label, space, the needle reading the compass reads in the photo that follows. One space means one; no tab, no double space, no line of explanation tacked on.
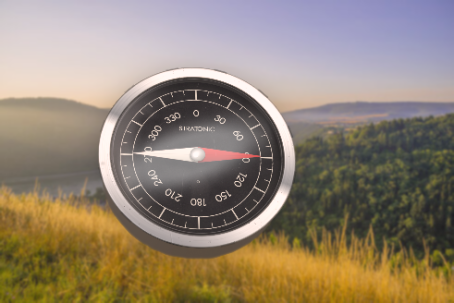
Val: 90 °
